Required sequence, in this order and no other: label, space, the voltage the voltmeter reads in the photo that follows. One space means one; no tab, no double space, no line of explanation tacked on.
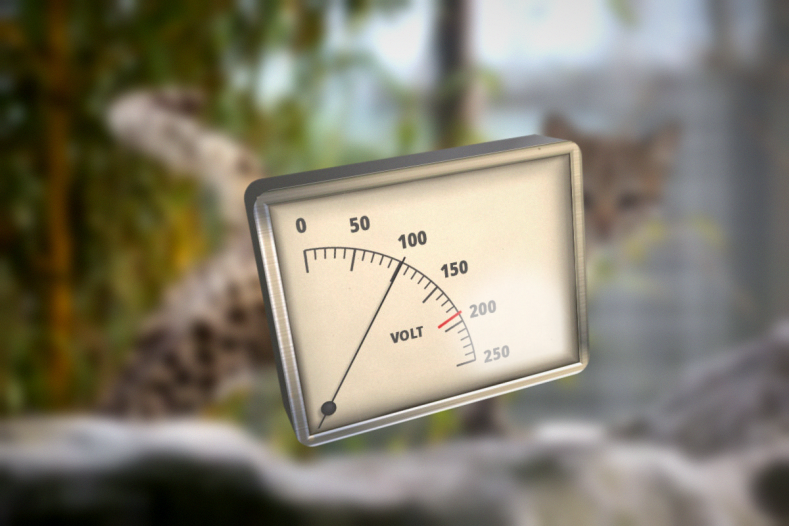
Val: 100 V
